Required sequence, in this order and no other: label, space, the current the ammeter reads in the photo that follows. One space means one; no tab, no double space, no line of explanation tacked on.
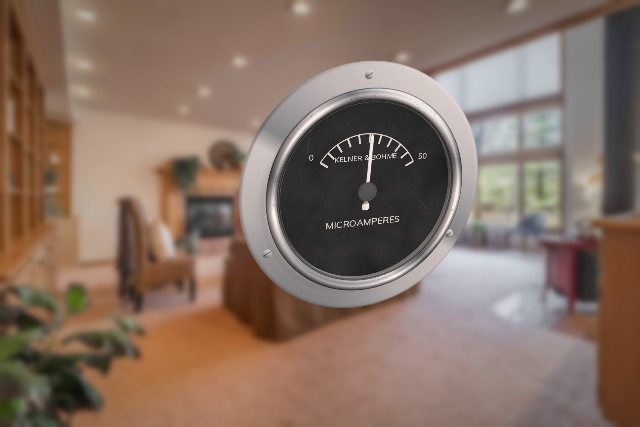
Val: 25 µA
